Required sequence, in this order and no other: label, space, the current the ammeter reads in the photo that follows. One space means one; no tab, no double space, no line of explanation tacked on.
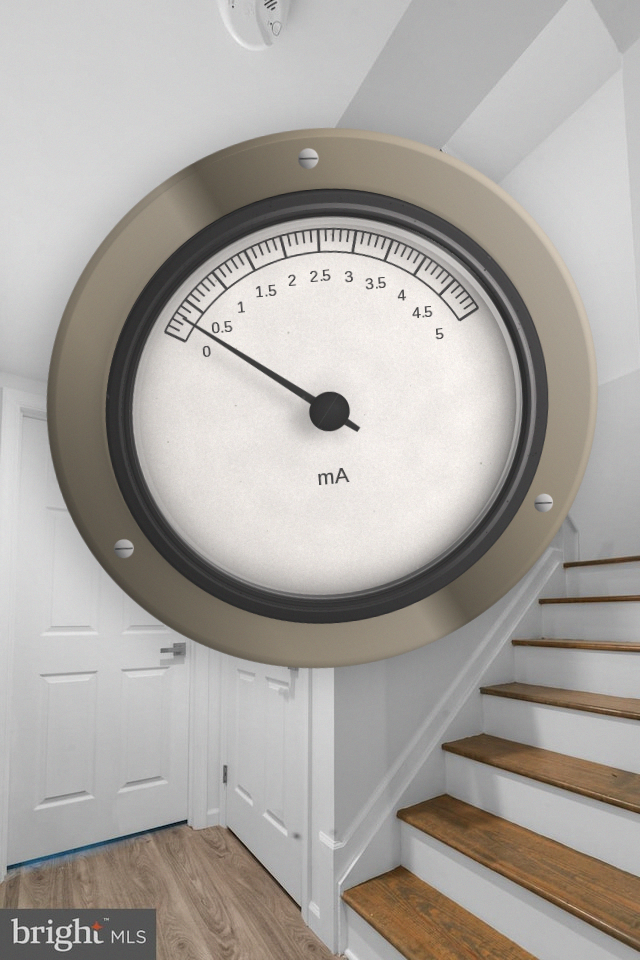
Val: 0.3 mA
